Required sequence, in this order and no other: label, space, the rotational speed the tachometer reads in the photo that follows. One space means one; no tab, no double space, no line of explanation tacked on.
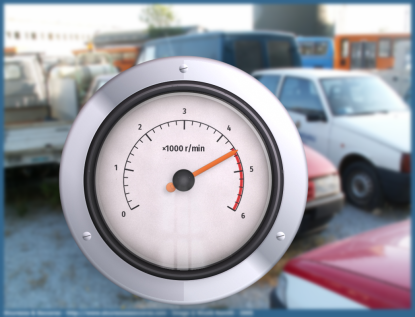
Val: 4500 rpm
